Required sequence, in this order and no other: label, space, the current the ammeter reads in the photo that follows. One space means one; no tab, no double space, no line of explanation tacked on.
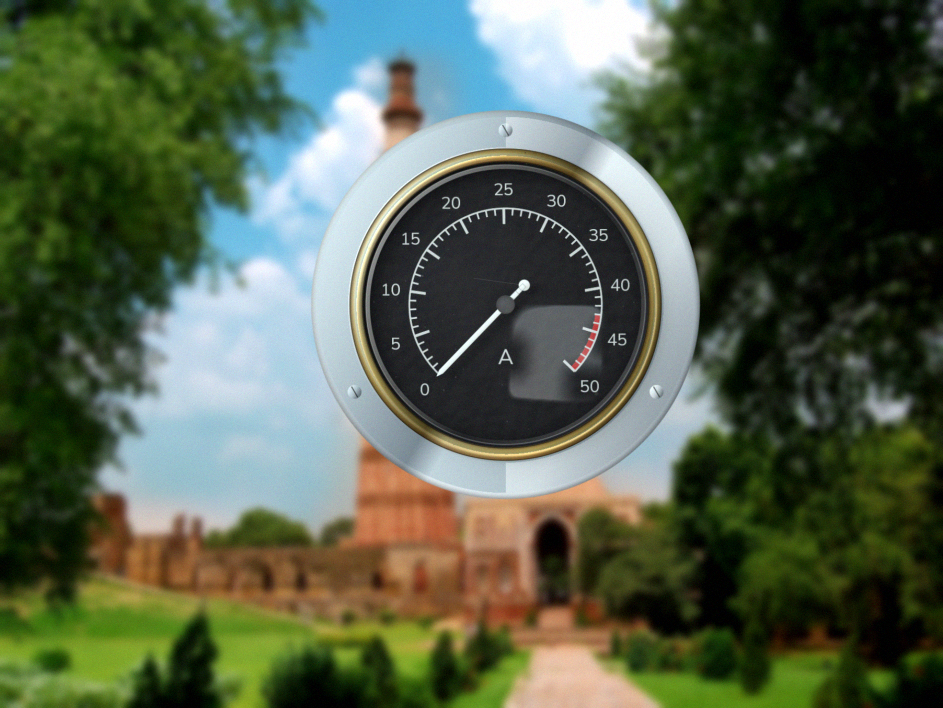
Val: 0 A
